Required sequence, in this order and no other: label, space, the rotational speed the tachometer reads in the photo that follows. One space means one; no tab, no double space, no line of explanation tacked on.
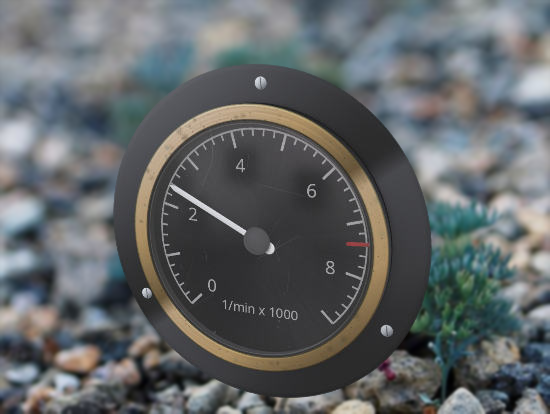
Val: 2400 rpm
